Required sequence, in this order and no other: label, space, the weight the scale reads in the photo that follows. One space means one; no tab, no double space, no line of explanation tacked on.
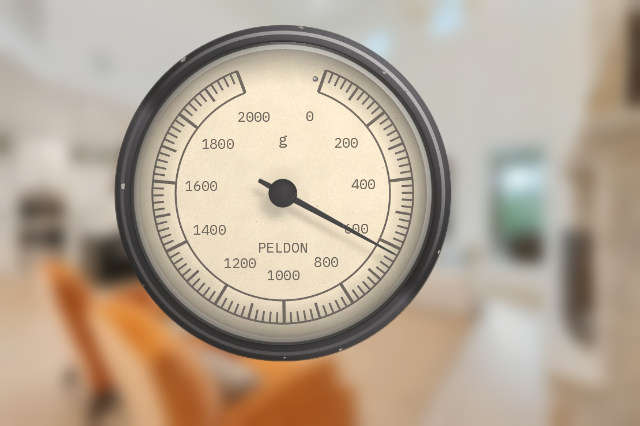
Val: 620 g
